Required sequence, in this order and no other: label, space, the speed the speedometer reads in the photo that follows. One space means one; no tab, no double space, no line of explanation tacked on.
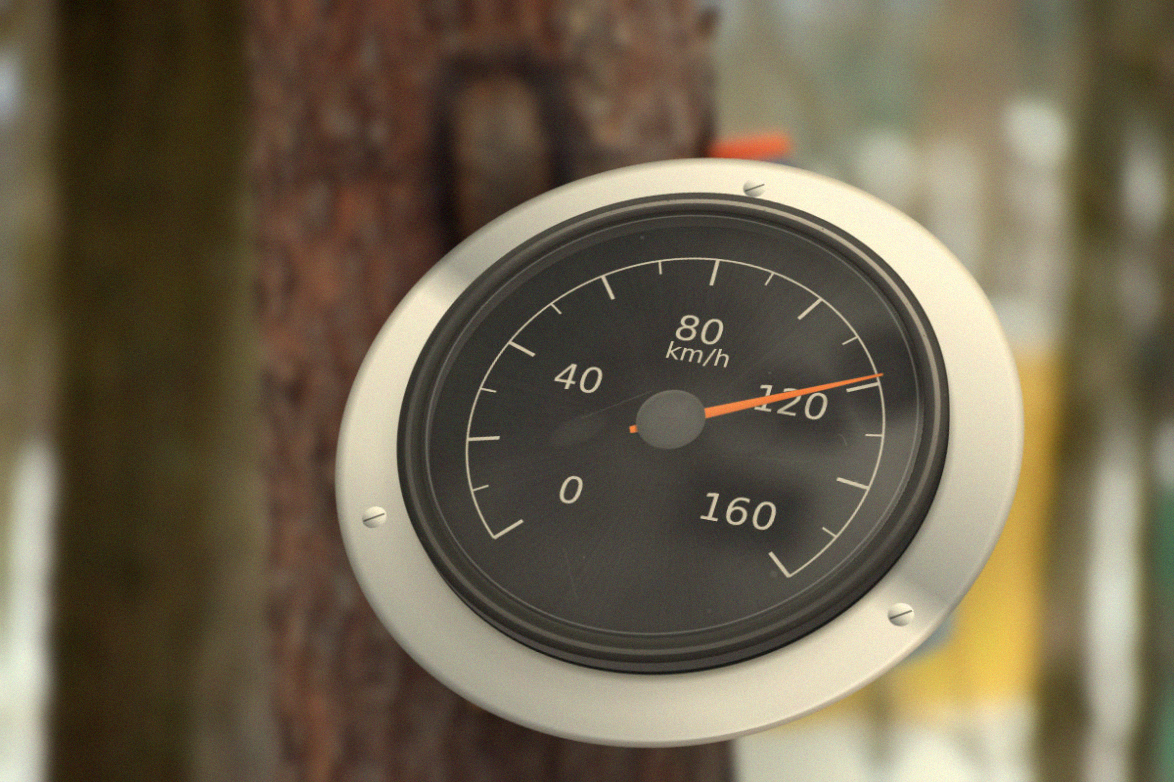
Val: 120 km/h
